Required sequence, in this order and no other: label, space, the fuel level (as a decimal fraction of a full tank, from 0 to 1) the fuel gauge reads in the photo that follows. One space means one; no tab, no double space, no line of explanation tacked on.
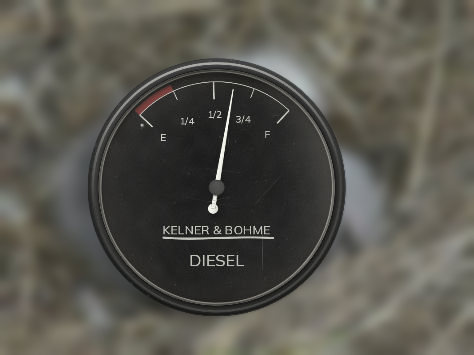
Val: 0.625
